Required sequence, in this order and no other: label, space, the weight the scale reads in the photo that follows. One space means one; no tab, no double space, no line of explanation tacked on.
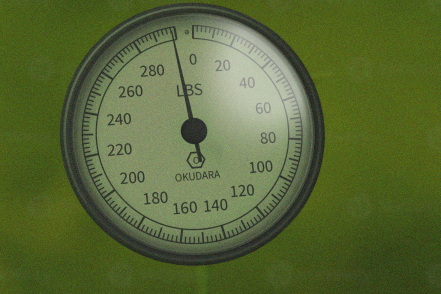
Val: 298 lb
